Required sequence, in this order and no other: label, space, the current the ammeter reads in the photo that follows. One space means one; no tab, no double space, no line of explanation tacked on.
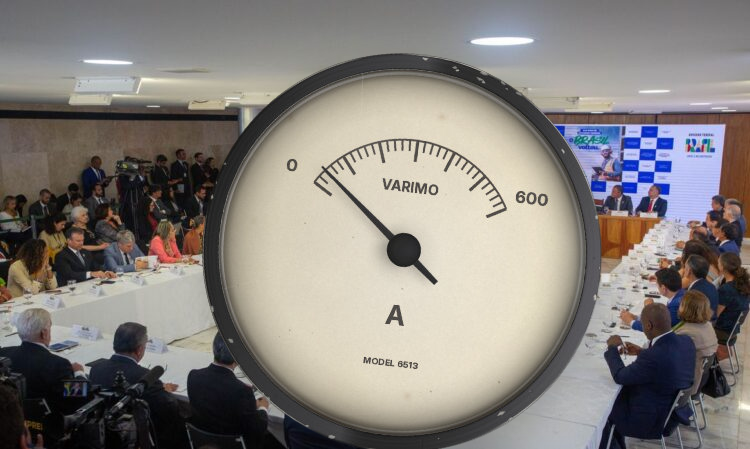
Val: 40 A
